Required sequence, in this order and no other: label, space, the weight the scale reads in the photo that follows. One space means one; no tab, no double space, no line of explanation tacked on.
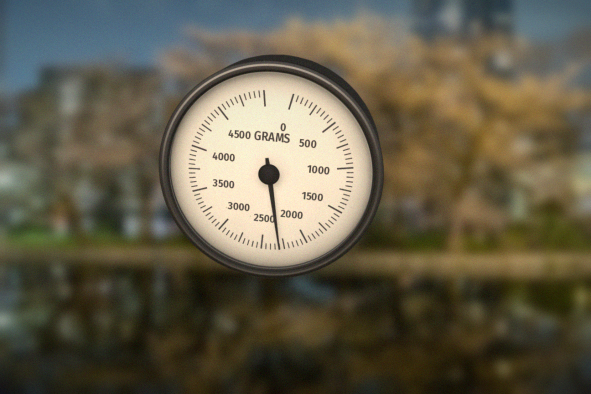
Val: 2300 g
